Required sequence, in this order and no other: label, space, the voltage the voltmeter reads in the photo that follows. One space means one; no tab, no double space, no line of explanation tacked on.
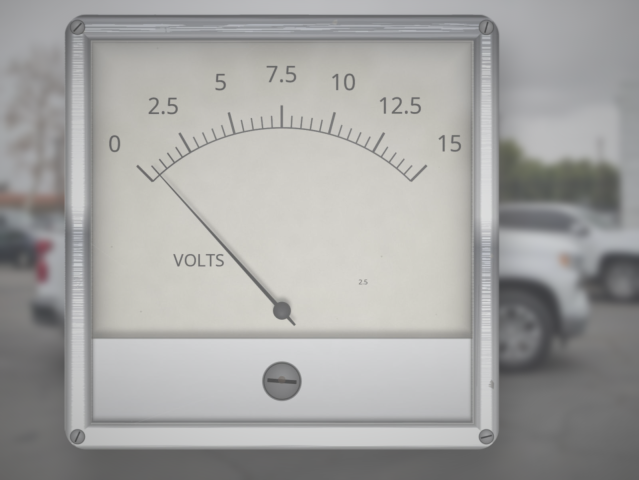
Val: 0.5 V
